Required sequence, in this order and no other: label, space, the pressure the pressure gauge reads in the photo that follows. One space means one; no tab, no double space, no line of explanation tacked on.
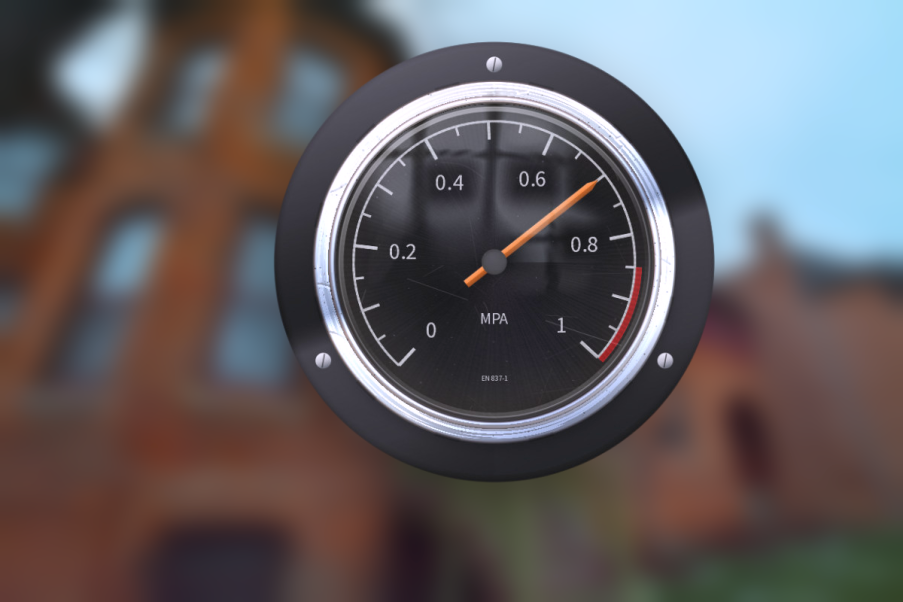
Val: 0.7 MPa
